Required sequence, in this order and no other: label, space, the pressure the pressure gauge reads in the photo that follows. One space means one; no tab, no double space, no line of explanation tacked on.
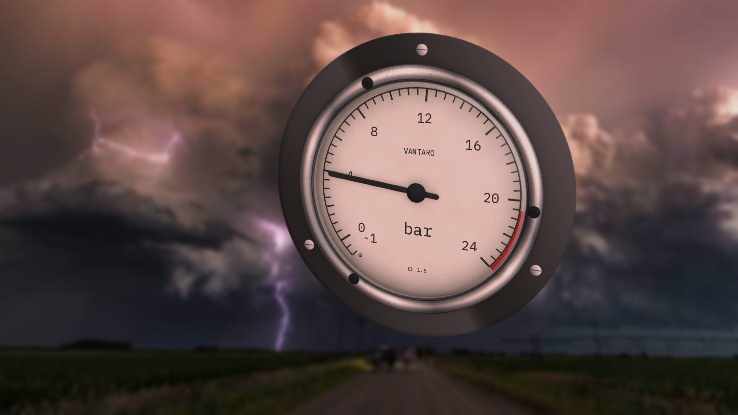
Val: 4 bar
